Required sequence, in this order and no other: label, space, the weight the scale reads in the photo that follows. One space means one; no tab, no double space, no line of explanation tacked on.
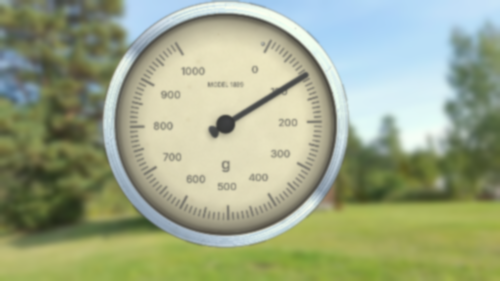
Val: 100 g
